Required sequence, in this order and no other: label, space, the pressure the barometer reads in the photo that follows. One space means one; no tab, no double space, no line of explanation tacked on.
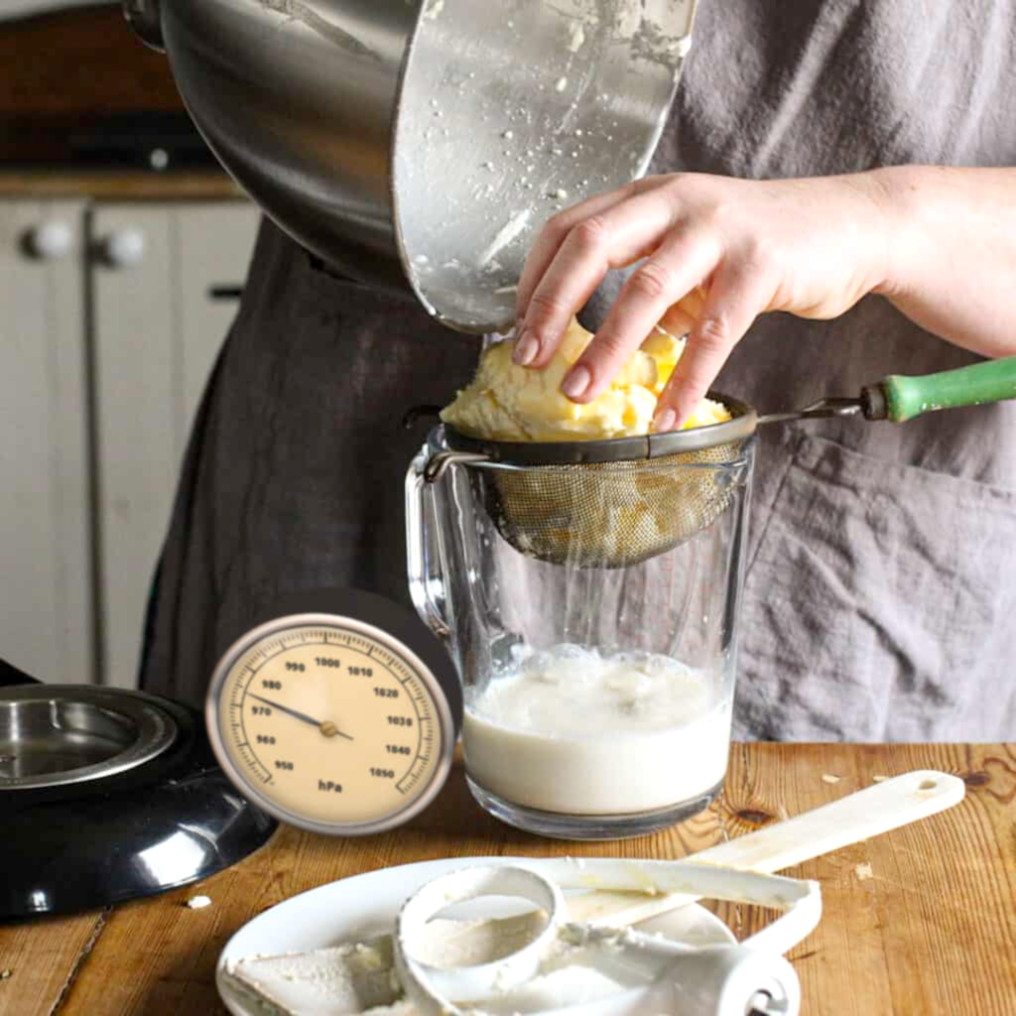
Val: 975 hPa
